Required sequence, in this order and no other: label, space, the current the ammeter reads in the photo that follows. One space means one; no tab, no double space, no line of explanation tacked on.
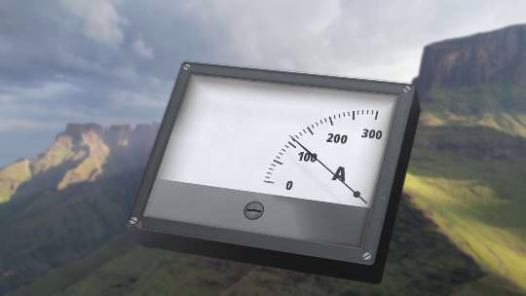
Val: 110 A
